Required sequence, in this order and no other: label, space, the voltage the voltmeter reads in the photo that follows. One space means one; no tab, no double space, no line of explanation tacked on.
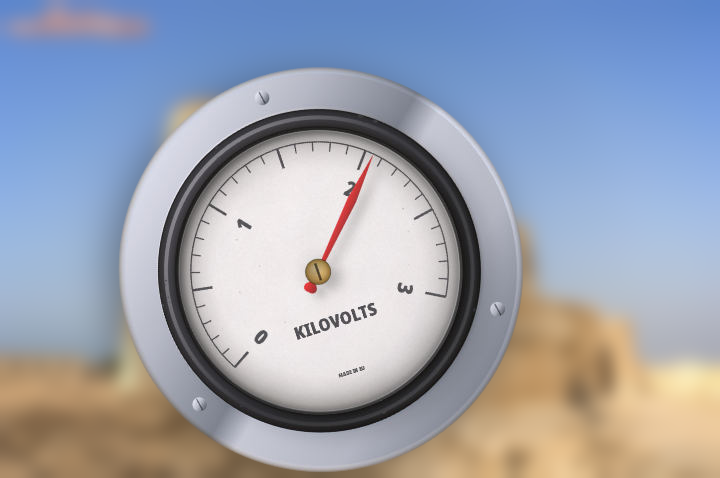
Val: 2.05 kV
